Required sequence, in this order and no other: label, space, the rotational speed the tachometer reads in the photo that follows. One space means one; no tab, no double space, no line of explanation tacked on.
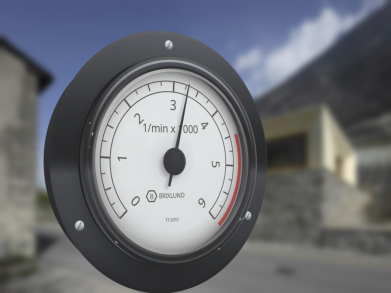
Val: 3250 rpm
